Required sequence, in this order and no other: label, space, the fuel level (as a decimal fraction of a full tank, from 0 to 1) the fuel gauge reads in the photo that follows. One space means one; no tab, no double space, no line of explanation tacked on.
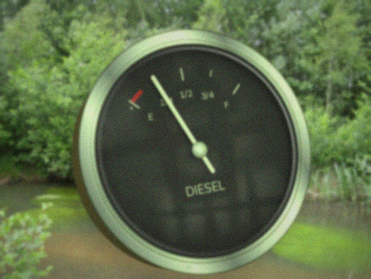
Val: 0.25
